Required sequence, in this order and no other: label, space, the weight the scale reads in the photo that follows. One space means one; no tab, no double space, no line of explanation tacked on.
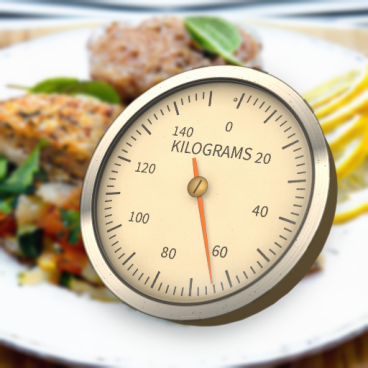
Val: 64 kg
